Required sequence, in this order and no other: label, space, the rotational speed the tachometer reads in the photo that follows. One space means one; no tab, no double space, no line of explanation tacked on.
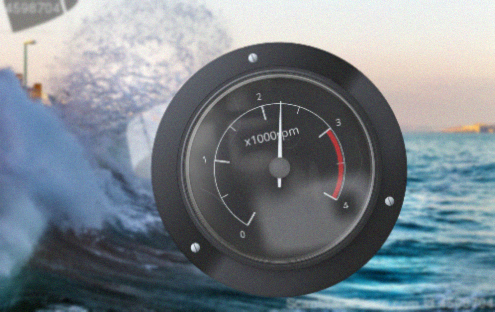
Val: 2250 rpm
